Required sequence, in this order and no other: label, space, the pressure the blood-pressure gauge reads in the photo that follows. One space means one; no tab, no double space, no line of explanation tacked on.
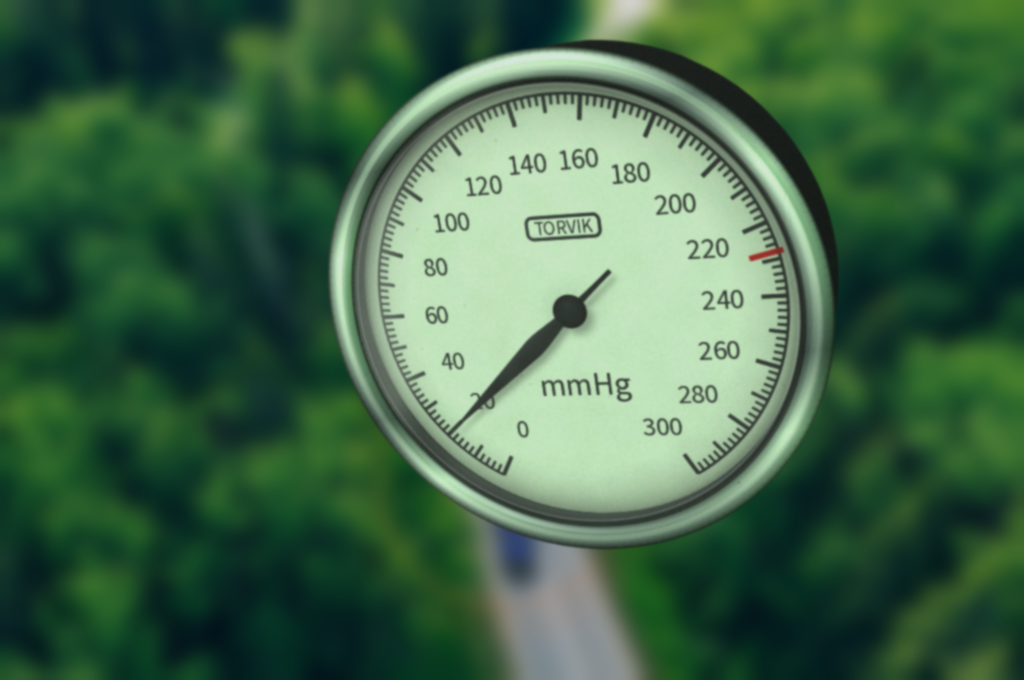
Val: 20 mmHg
